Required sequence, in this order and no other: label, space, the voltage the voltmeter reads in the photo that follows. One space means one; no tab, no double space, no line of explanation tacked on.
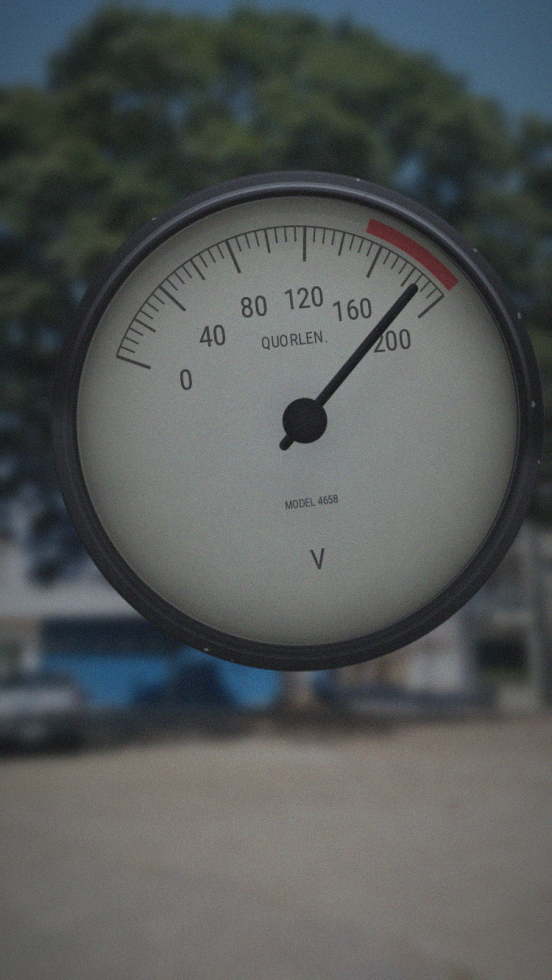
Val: 185 V
